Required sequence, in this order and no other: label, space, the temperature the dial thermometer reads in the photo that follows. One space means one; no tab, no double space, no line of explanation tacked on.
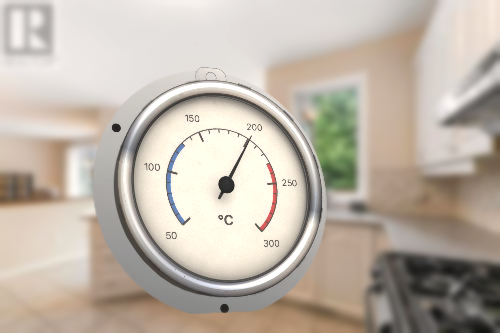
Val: 200 °C
